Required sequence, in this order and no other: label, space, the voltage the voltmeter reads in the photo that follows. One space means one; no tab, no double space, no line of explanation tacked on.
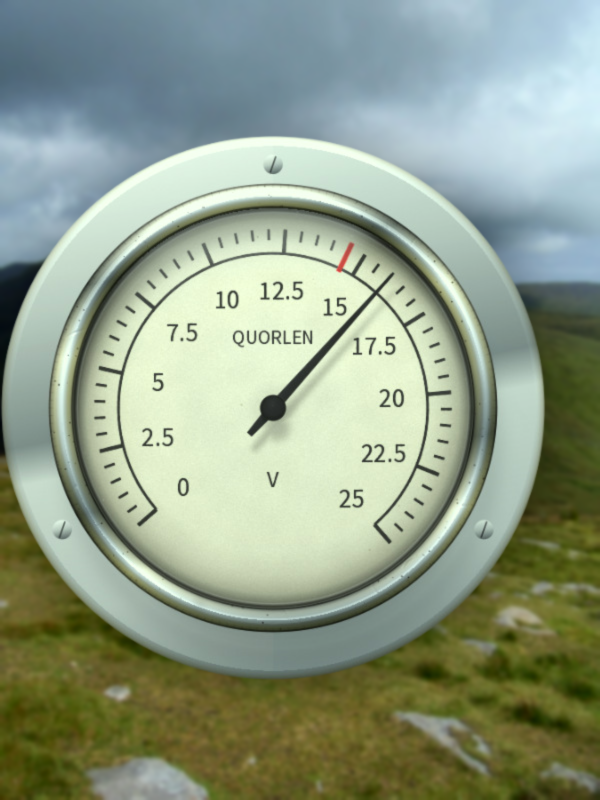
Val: 16 V
